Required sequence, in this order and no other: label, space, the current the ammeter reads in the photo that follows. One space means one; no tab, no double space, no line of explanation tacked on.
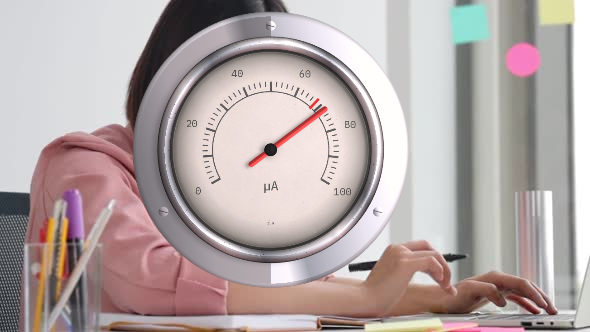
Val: 72 µA
